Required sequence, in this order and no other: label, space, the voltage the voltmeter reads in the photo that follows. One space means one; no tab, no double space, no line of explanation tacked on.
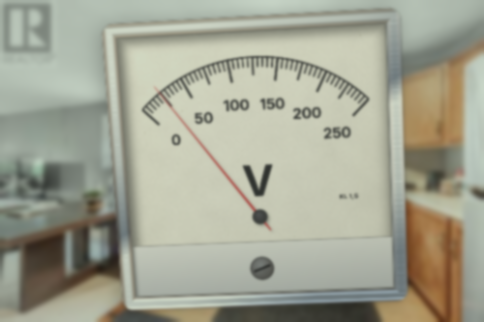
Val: 25 V
